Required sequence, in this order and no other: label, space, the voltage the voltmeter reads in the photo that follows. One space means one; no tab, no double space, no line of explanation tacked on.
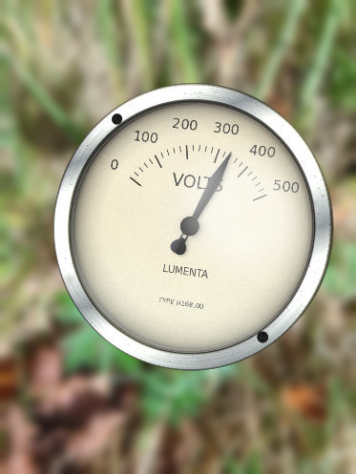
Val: 340 V
